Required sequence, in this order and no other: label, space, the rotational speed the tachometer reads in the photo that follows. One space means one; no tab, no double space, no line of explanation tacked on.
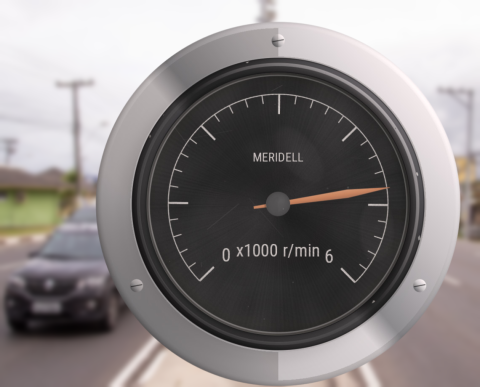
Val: 4800 rpm
